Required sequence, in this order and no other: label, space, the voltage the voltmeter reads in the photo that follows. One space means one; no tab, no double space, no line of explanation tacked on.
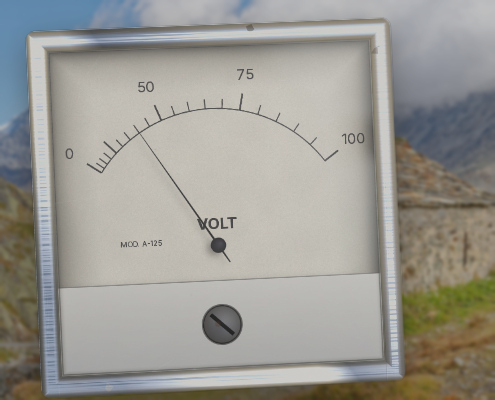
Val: 40 V
